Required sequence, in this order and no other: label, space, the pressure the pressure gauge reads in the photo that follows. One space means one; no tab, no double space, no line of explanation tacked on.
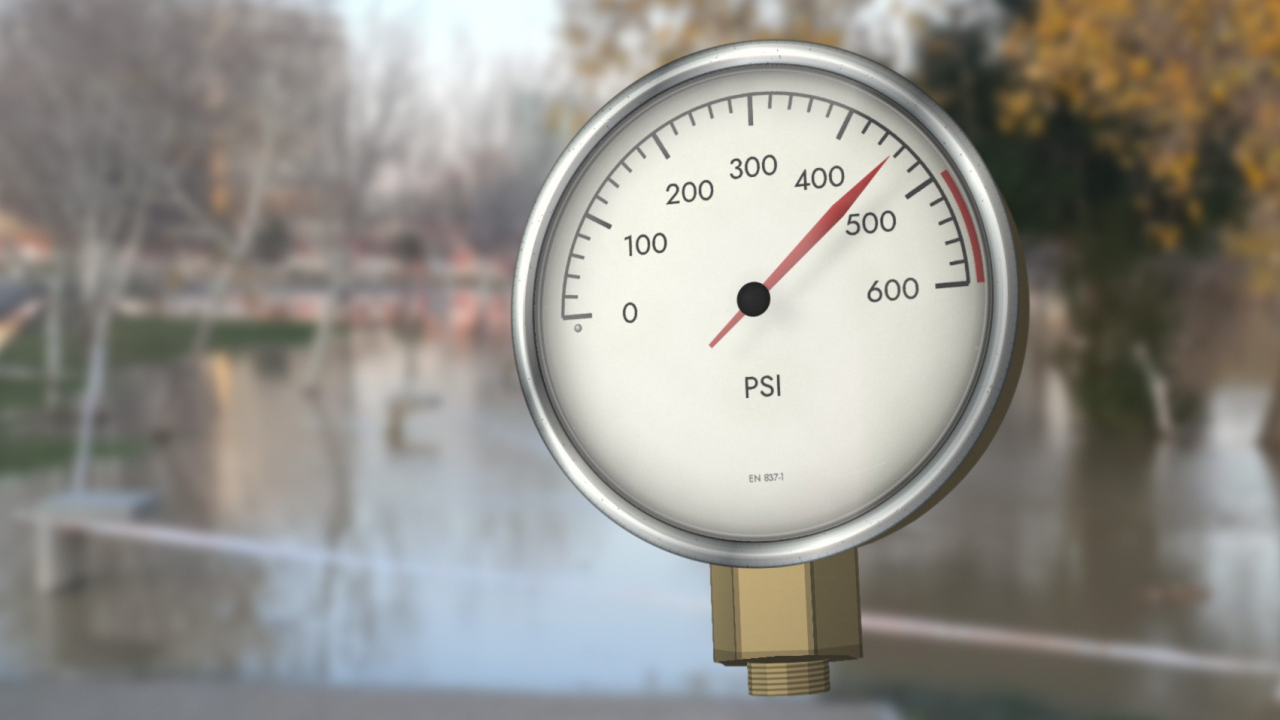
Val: 460 psi
